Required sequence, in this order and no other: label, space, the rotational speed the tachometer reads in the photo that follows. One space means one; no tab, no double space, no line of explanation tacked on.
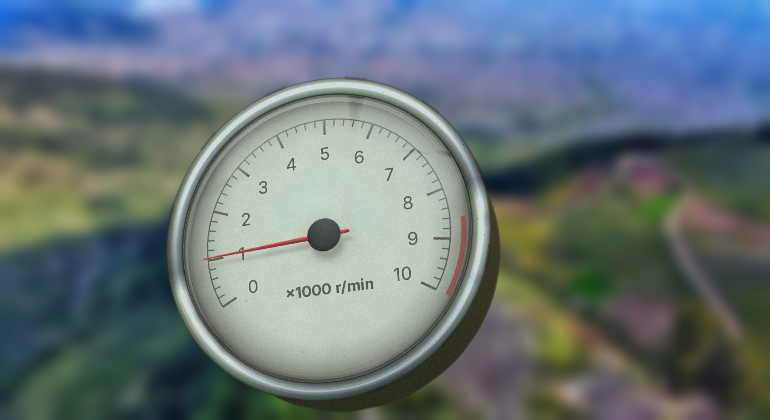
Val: 1000 rpm
